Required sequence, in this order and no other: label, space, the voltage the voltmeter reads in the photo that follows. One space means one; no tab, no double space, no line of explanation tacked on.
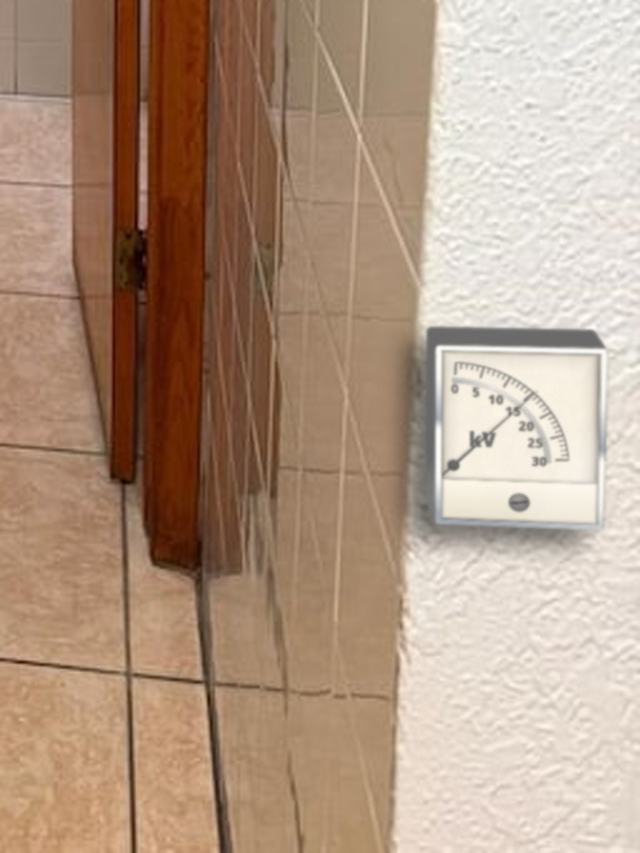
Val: 15 kV
